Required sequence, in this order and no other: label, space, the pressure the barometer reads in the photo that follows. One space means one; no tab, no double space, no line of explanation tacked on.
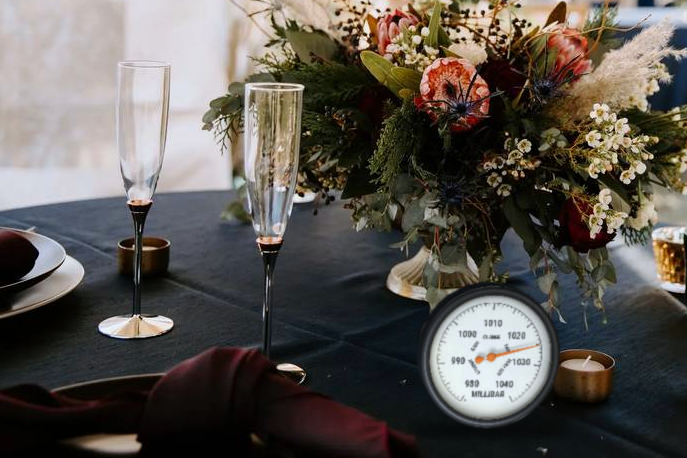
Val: 1025 mbar
